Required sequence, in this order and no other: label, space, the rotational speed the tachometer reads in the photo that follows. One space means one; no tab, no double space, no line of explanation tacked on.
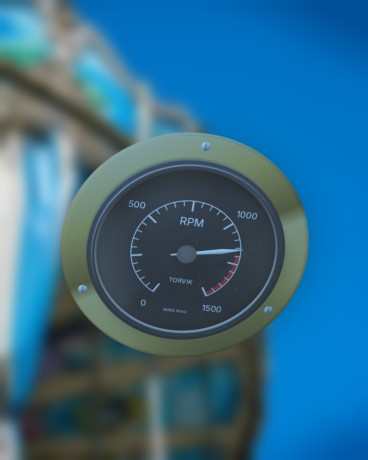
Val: 1150 rpm
